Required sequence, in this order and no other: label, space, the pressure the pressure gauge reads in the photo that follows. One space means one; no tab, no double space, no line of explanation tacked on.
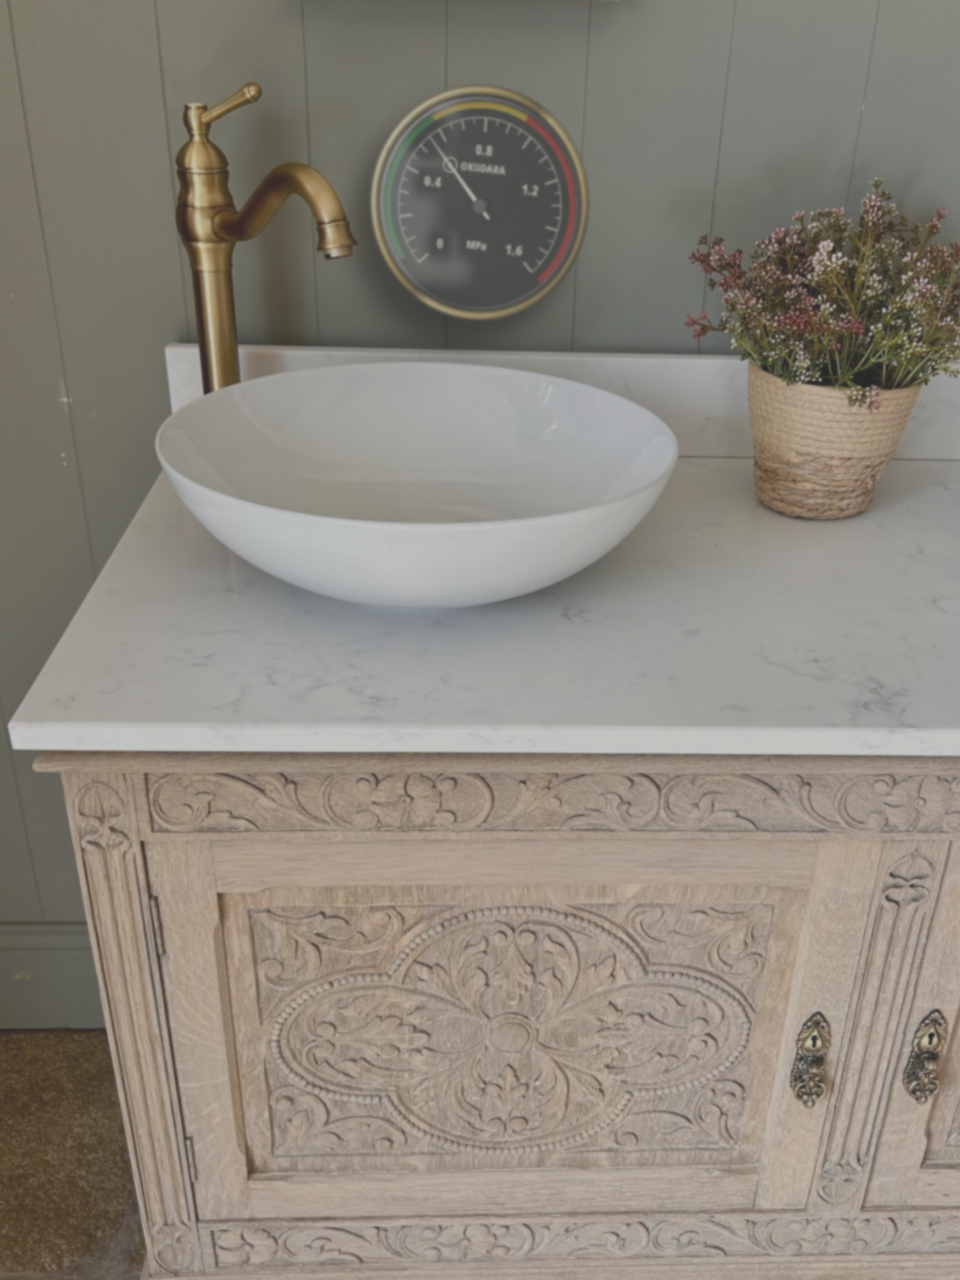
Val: 0.55 MPa
